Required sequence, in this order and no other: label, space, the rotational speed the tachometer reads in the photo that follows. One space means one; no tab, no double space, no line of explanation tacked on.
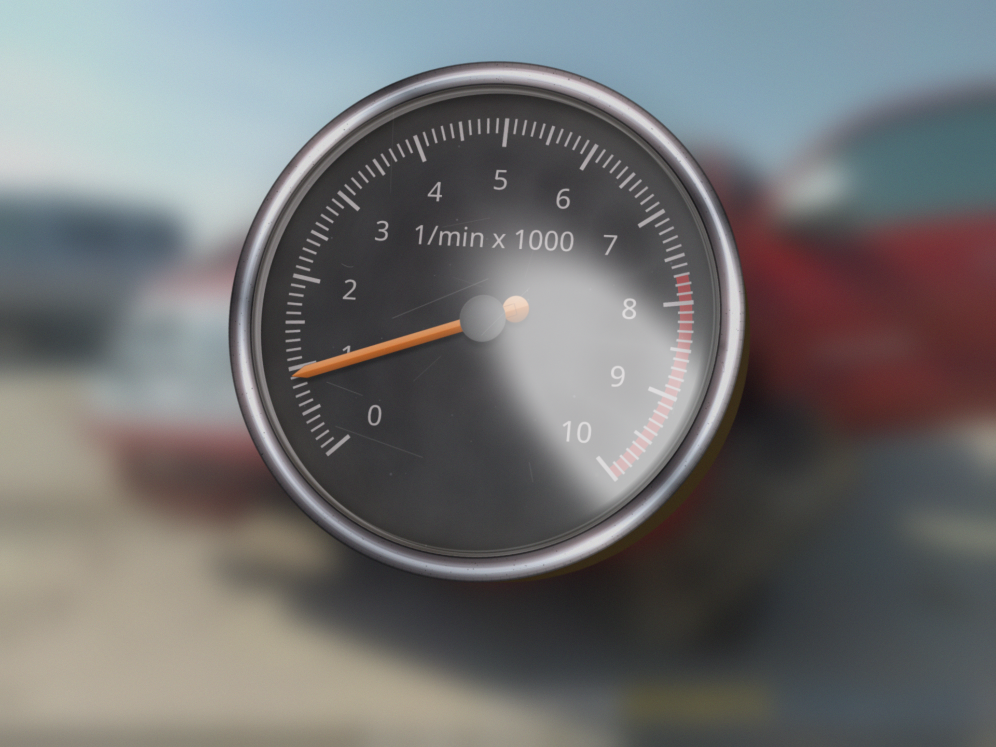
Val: 900 rpm
